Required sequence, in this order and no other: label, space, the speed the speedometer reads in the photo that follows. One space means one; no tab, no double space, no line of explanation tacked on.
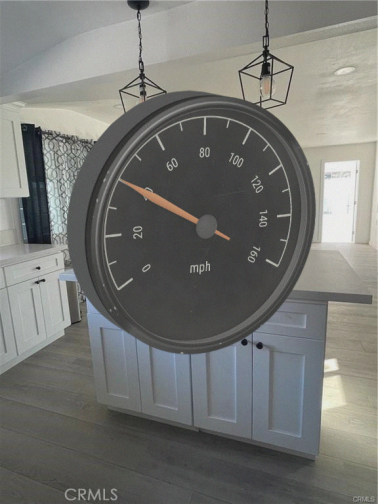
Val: 40 mph
